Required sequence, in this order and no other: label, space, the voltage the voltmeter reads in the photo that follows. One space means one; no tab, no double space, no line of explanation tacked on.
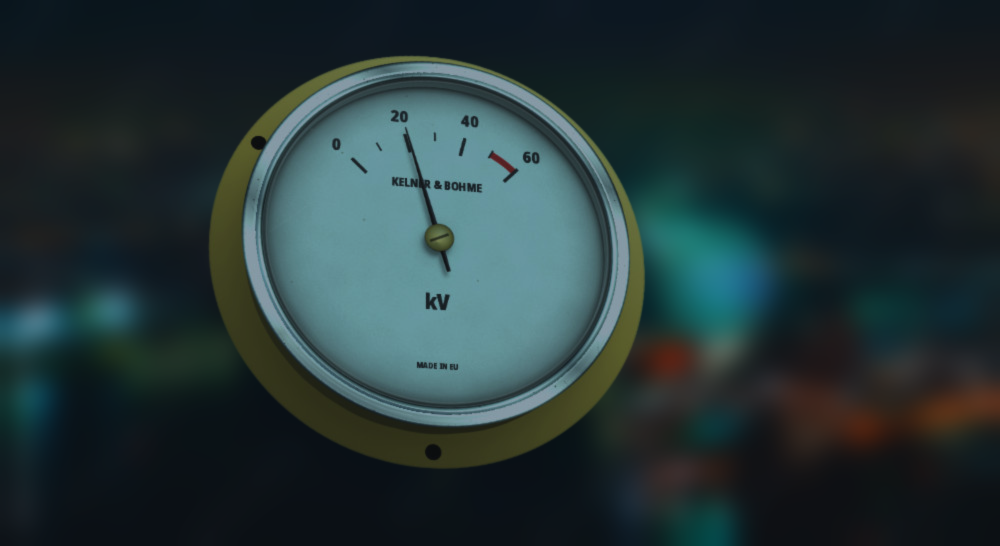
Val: 20 kV
